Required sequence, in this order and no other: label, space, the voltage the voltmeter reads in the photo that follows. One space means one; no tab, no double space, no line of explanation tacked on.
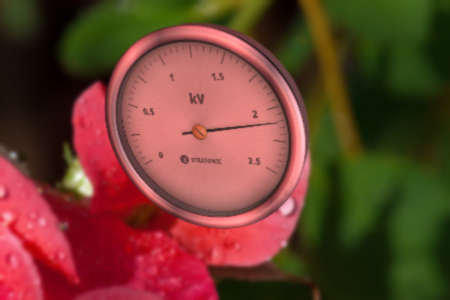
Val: 2.1 kV
